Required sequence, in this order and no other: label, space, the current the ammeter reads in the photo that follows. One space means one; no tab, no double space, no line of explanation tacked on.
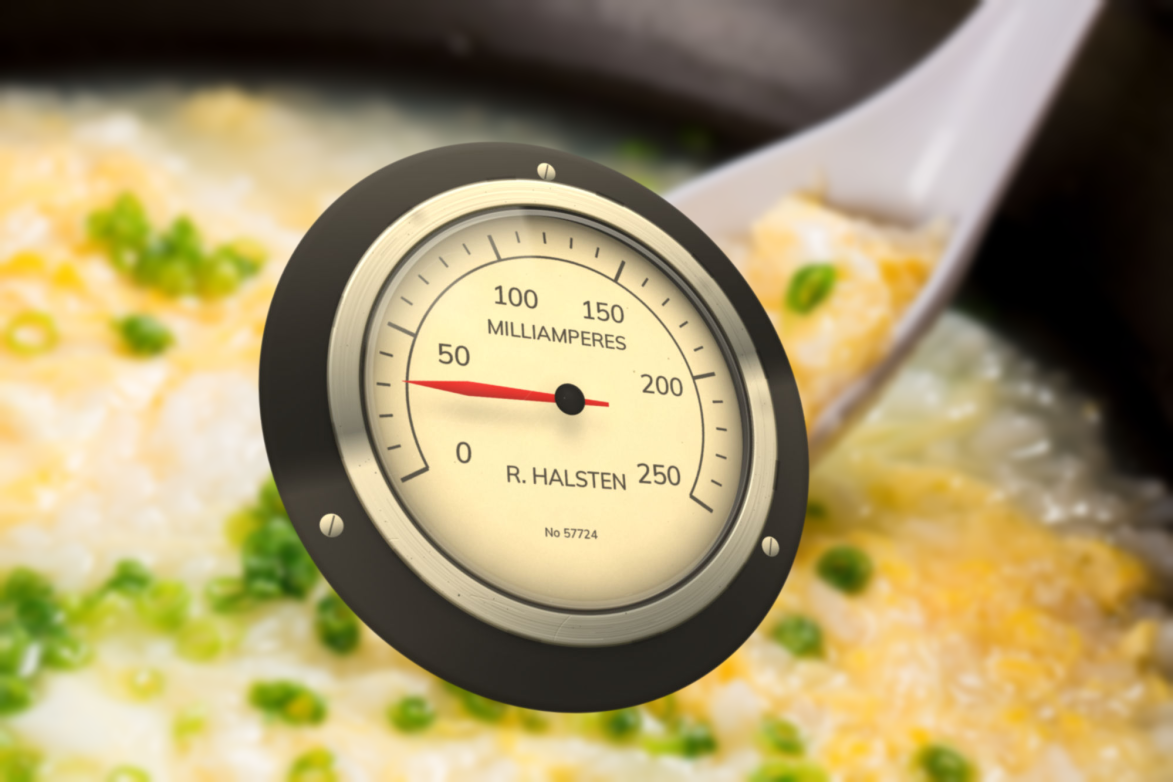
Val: 30 mA
